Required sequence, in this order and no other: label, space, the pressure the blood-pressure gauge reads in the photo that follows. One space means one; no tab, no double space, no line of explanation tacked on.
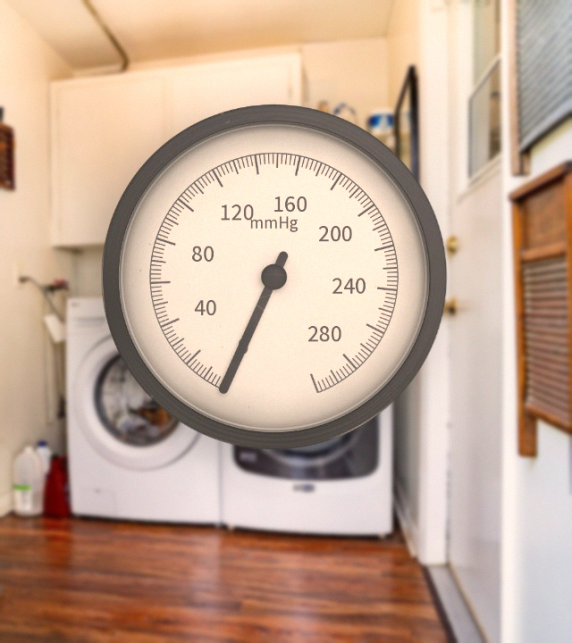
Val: 0 mmHg
